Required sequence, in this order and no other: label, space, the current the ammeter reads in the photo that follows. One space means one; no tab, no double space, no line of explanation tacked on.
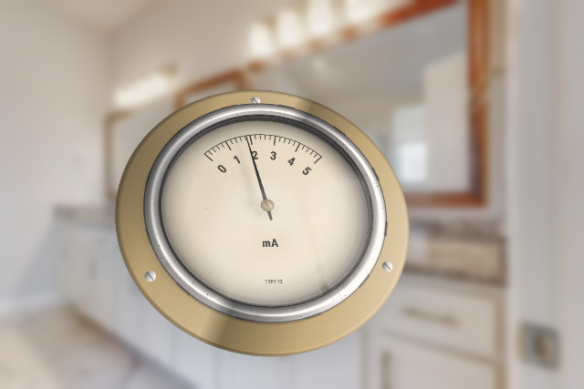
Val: 1.8 mA
